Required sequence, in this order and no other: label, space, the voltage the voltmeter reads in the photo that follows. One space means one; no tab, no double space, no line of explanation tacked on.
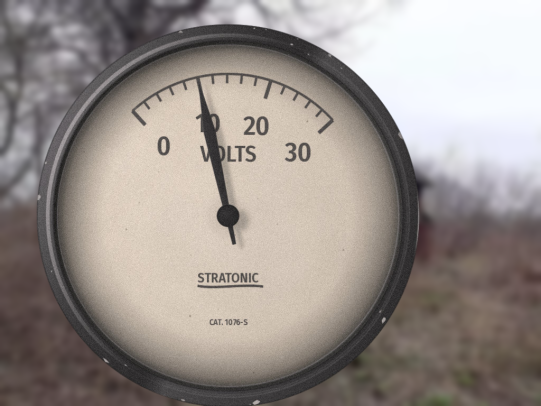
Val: 10 V
